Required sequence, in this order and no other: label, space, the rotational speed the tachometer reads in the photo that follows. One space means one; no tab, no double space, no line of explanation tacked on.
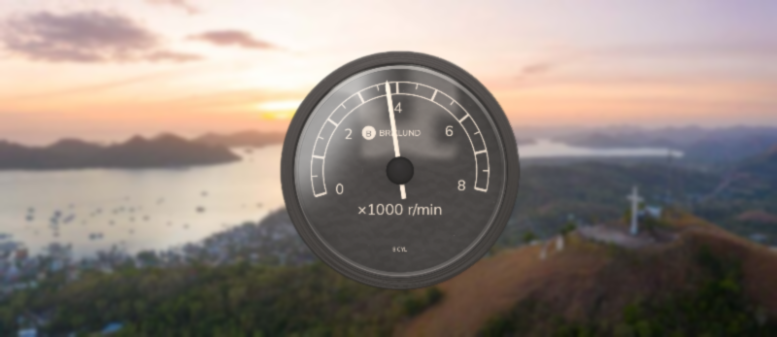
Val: 3750 rpm
